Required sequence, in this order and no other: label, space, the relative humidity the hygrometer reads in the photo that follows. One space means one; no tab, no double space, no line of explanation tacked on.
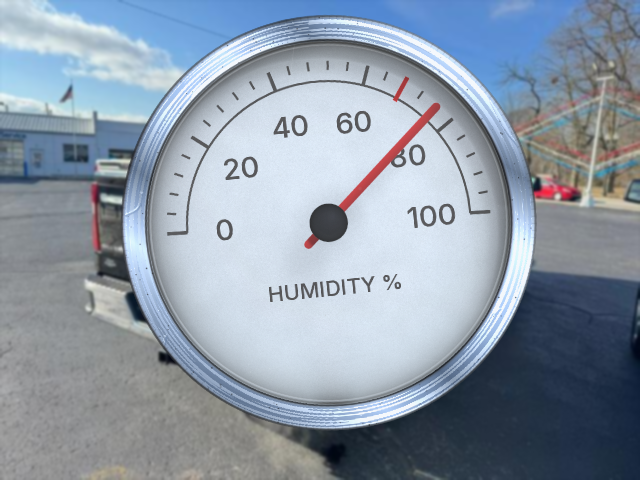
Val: 76 %
